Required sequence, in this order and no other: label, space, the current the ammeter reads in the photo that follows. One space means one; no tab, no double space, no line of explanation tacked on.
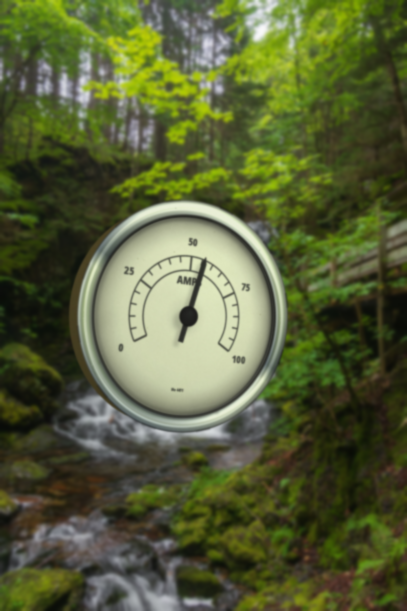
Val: 55 A
